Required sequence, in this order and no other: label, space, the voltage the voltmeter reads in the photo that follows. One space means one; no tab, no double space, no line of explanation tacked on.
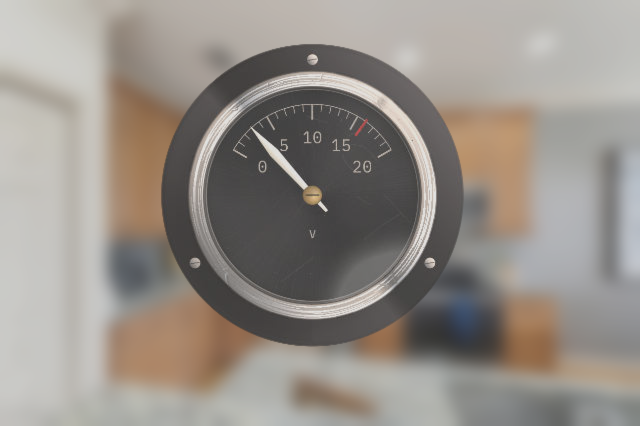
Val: 3 V
